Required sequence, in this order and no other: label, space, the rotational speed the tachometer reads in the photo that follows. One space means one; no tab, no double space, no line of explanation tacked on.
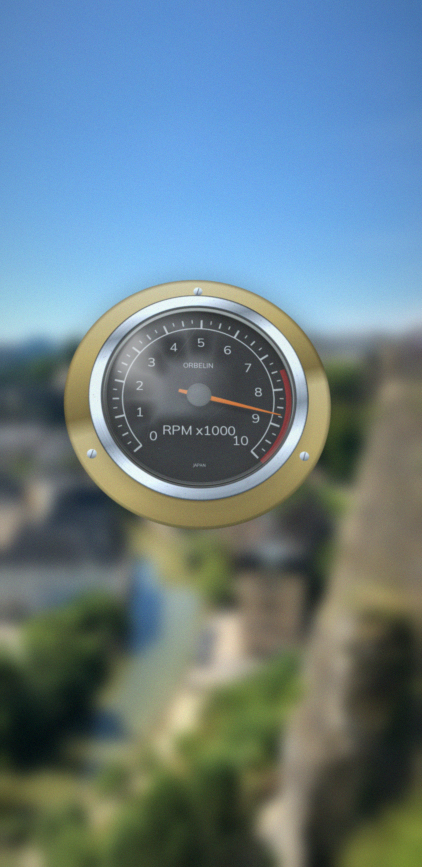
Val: 8750 rpm
